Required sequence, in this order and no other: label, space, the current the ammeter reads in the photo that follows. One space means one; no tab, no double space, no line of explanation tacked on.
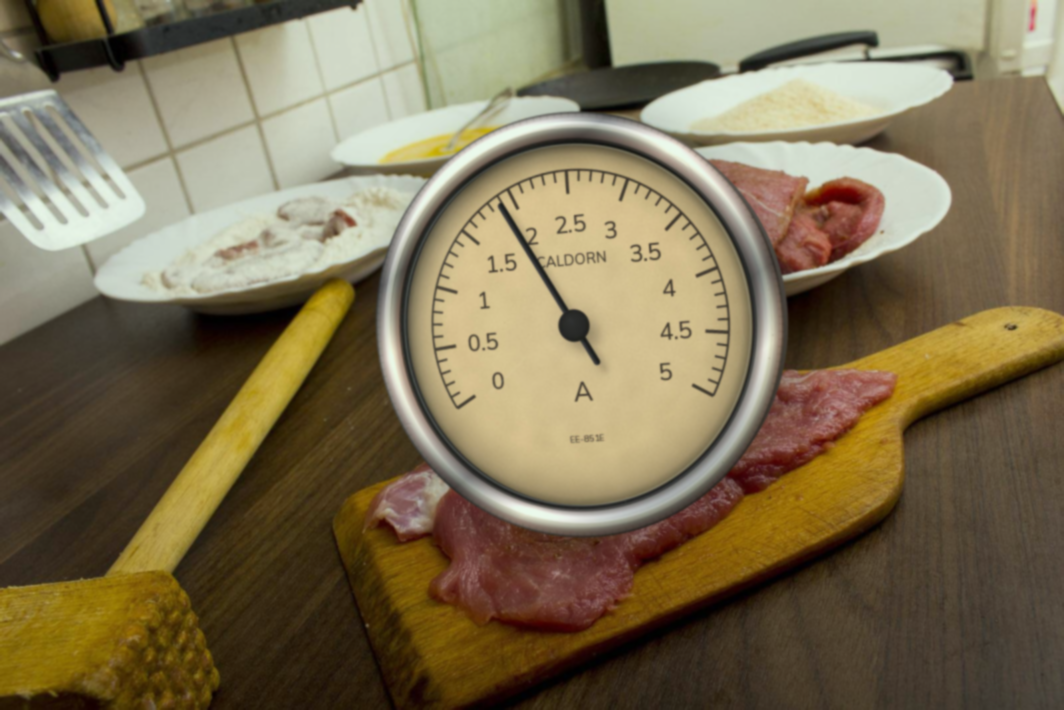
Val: 1.9 A
